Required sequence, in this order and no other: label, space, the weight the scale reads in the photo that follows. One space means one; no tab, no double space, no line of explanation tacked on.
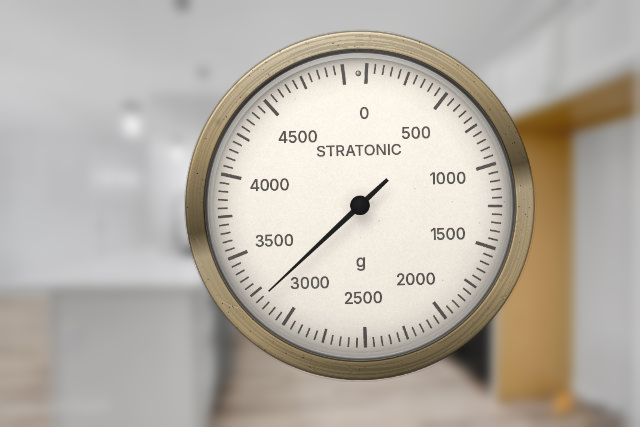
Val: 3200 g
